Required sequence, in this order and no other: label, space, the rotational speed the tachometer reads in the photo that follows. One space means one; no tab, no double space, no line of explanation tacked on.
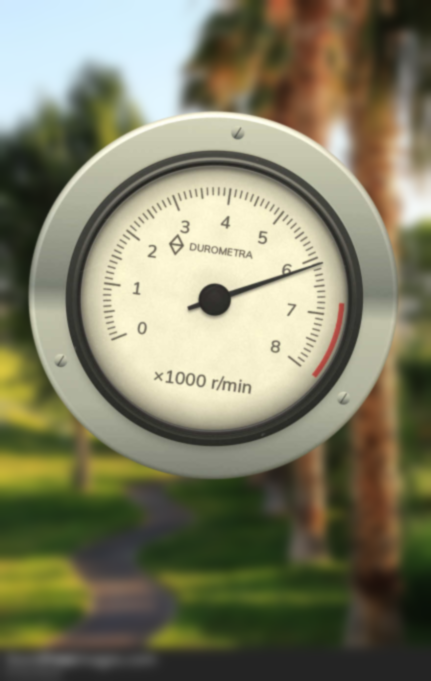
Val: 6100 rpm
